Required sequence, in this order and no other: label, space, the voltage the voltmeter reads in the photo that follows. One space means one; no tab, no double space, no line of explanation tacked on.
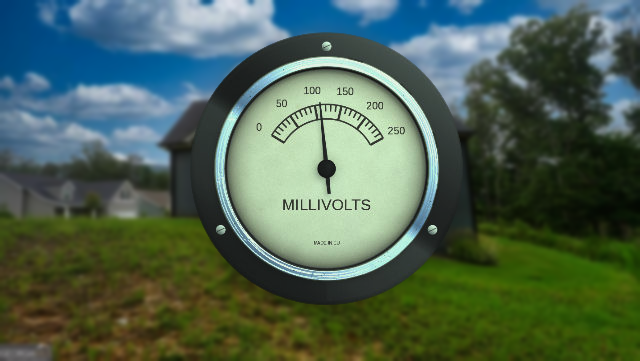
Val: 110 mV
